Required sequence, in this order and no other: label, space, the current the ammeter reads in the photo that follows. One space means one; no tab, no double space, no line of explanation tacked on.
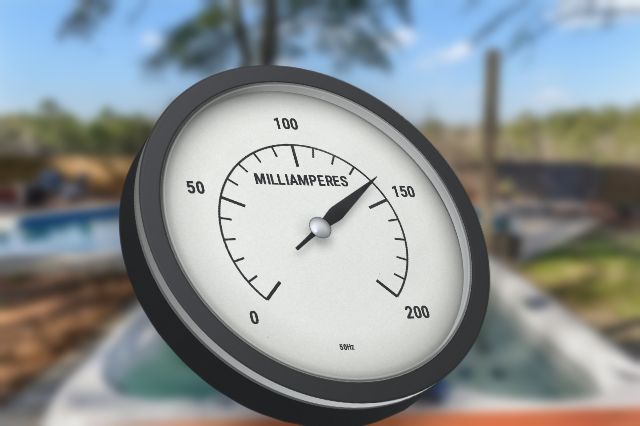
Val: 140 mA
